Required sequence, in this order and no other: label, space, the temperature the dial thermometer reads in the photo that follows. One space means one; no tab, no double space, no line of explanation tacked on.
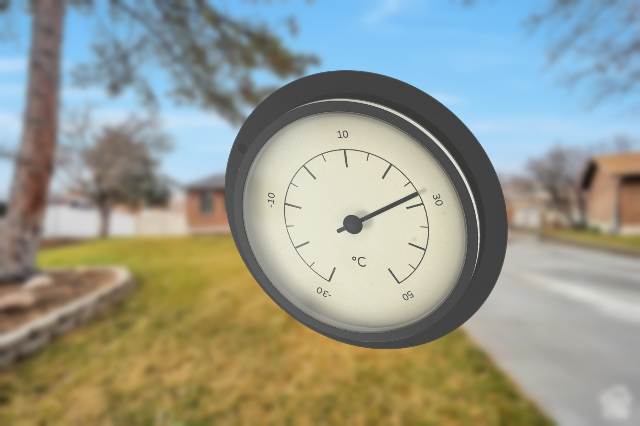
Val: 27.5 °C
